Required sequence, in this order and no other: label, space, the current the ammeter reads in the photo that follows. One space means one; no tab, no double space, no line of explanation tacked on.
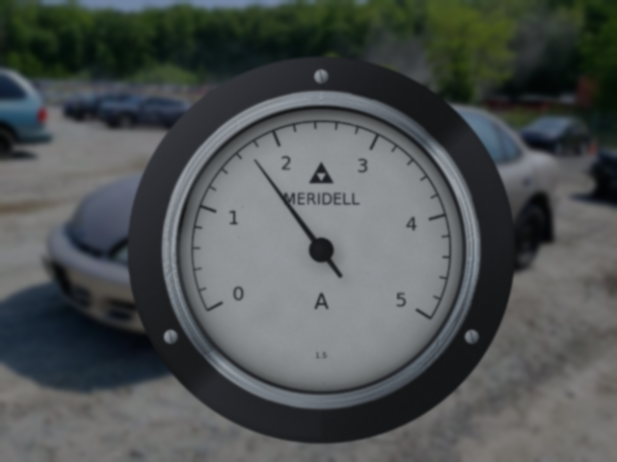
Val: 1.7 A
